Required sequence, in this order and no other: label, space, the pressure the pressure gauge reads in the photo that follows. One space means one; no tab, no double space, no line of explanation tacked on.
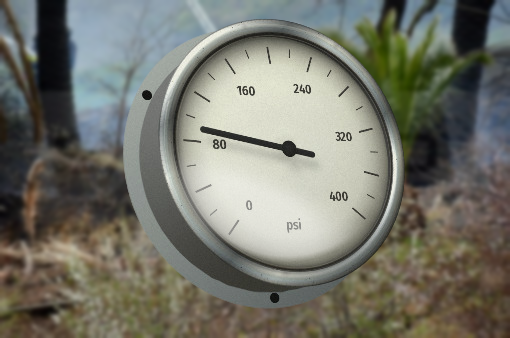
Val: 90 psi
